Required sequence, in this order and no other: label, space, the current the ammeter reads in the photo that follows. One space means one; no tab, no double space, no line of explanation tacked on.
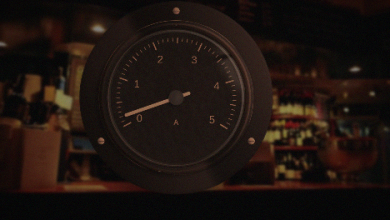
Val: 0.2 A
